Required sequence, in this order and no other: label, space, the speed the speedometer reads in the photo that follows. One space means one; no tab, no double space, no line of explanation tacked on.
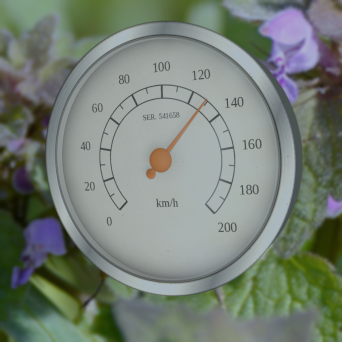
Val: 130 km/h
